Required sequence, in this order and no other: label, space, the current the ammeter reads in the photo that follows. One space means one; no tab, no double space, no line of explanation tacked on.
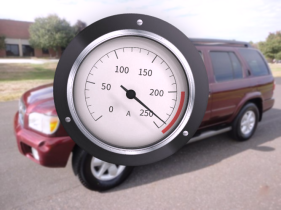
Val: 240 A
